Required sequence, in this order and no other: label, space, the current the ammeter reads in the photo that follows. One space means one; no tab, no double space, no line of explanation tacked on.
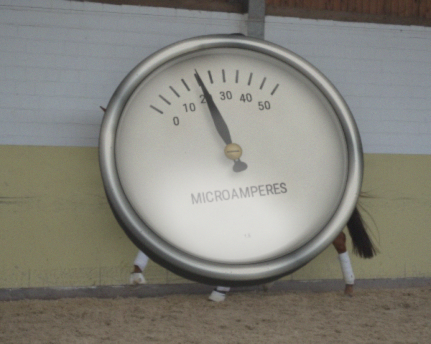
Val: 20 µA
